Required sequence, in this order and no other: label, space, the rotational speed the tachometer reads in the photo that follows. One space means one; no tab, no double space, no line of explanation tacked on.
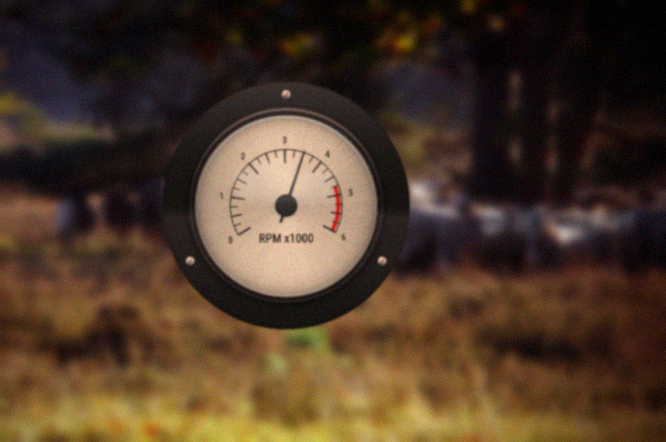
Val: 3500 rpm
